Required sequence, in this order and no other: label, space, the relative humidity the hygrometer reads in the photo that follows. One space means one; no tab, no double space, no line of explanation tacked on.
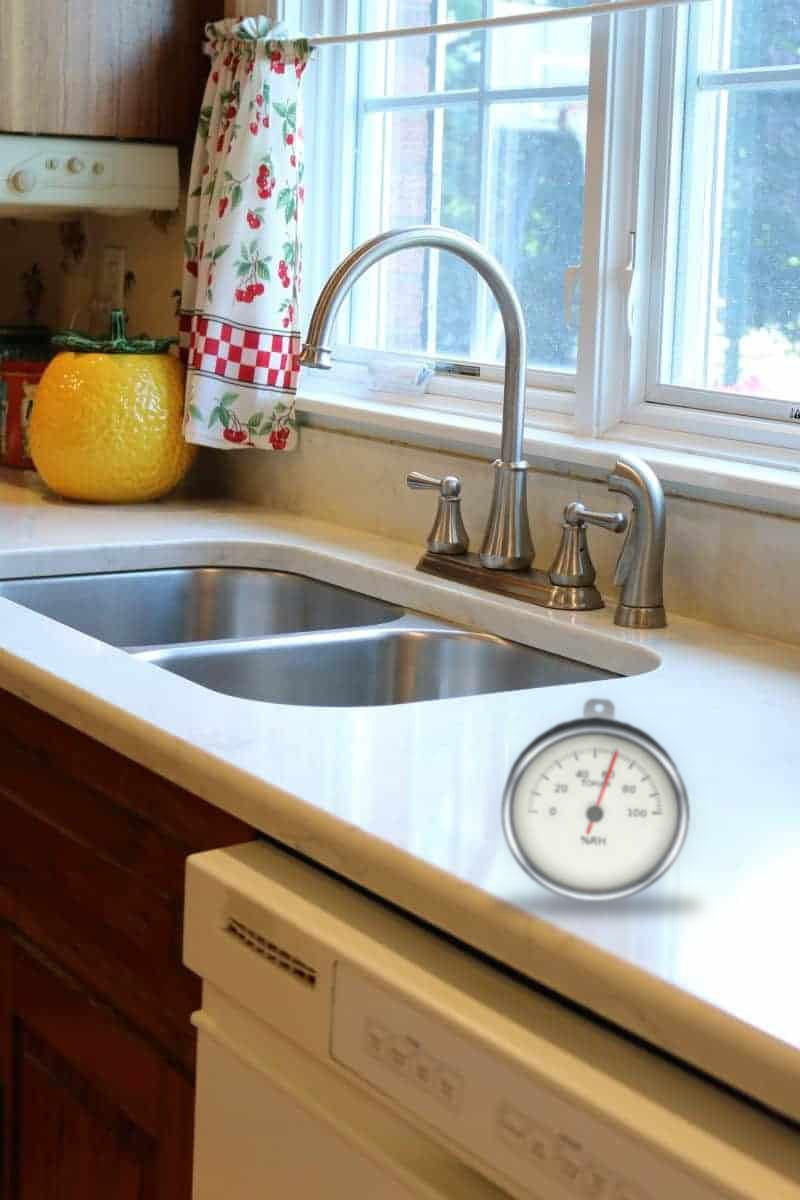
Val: 60 %
